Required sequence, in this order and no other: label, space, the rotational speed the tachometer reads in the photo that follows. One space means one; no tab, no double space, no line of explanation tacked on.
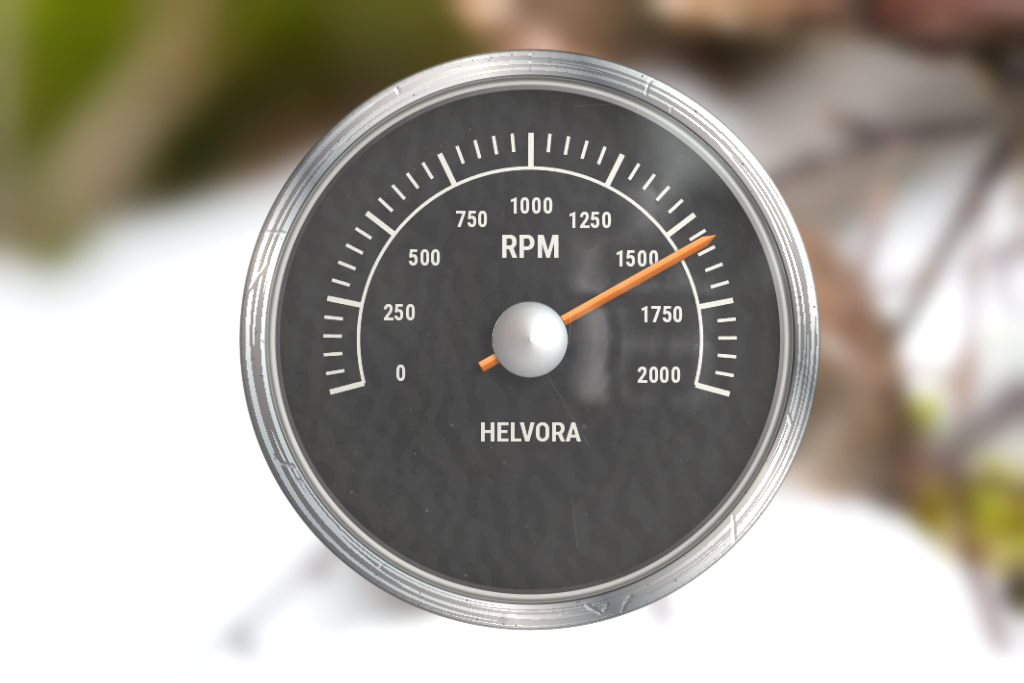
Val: 1575 rpm
